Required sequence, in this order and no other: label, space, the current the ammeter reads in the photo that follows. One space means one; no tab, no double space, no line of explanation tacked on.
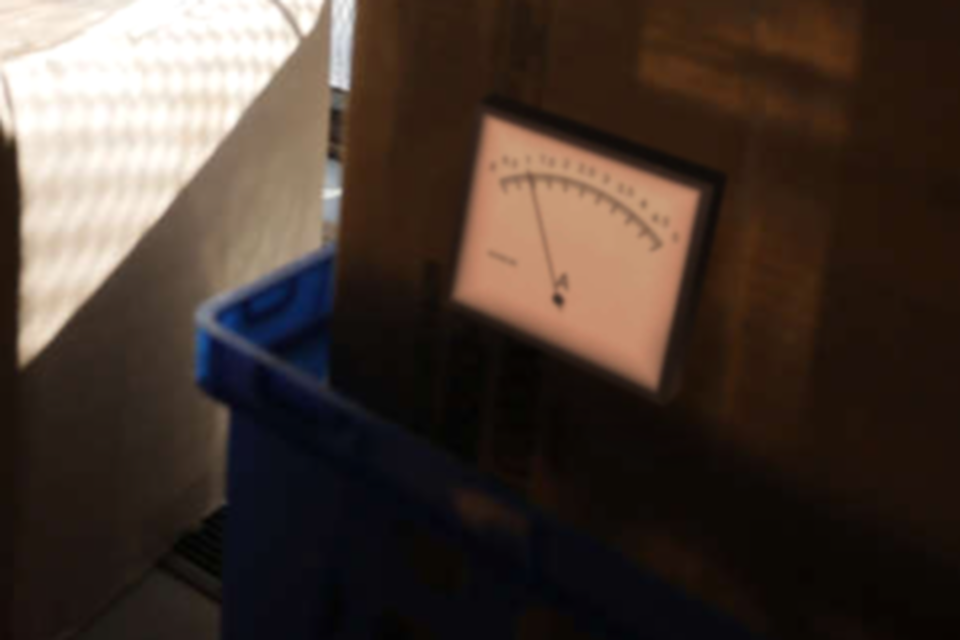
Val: 1 A
